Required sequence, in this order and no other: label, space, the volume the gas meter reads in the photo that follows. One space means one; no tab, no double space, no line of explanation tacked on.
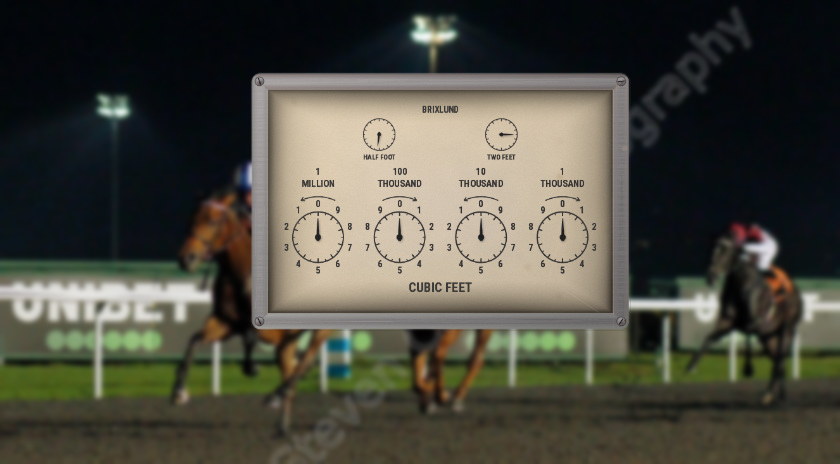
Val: 0 ft³
